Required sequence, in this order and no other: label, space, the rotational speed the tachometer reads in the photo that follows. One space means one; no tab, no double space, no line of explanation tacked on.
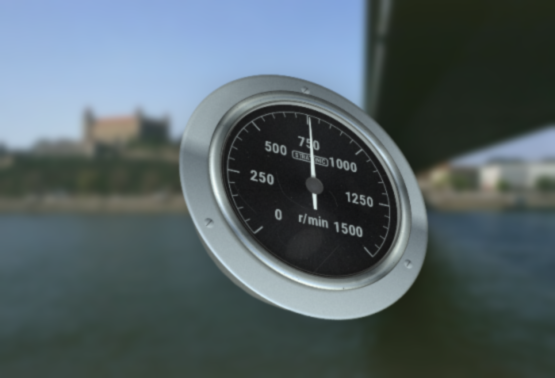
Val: 750 rpm
